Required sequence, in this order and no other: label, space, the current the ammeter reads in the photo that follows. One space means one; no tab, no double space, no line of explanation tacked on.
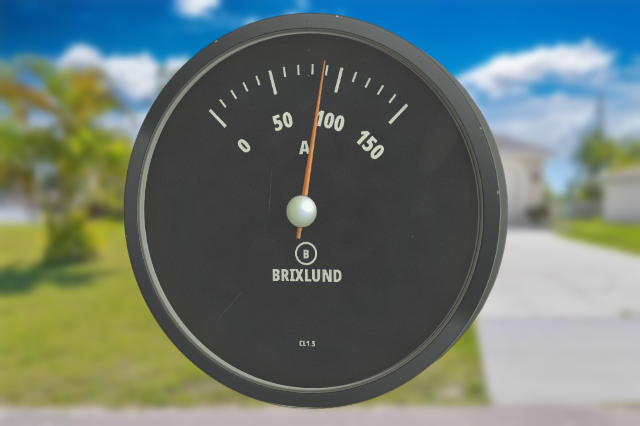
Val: 90 A
